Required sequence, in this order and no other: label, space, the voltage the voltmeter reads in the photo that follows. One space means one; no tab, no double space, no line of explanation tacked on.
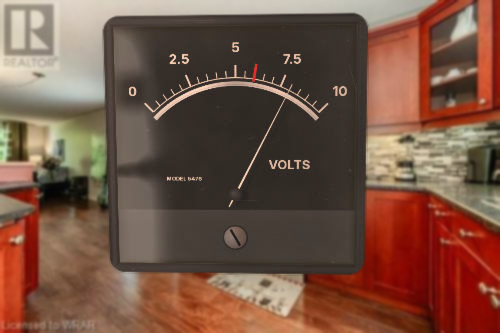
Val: 8 V
